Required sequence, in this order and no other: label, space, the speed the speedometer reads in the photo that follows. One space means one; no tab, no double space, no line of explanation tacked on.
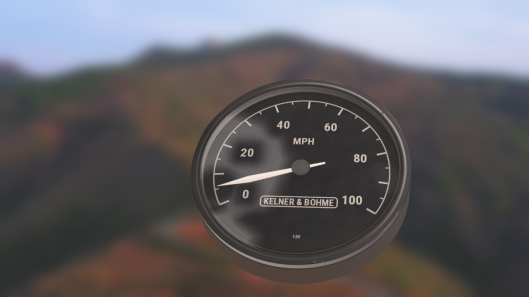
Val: 5 mph
